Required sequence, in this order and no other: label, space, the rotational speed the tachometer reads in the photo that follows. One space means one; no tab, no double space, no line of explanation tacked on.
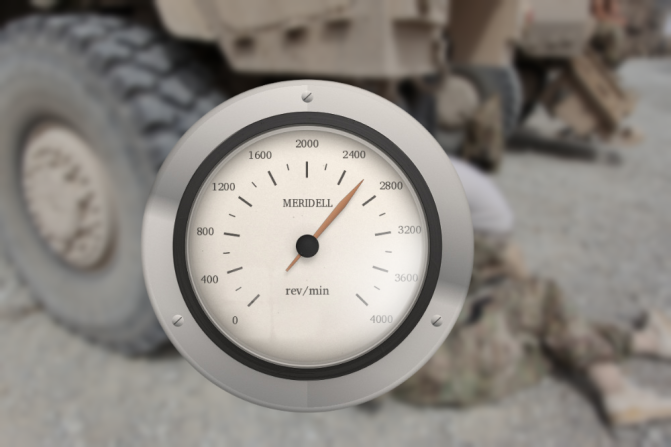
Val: 2600 rpm
